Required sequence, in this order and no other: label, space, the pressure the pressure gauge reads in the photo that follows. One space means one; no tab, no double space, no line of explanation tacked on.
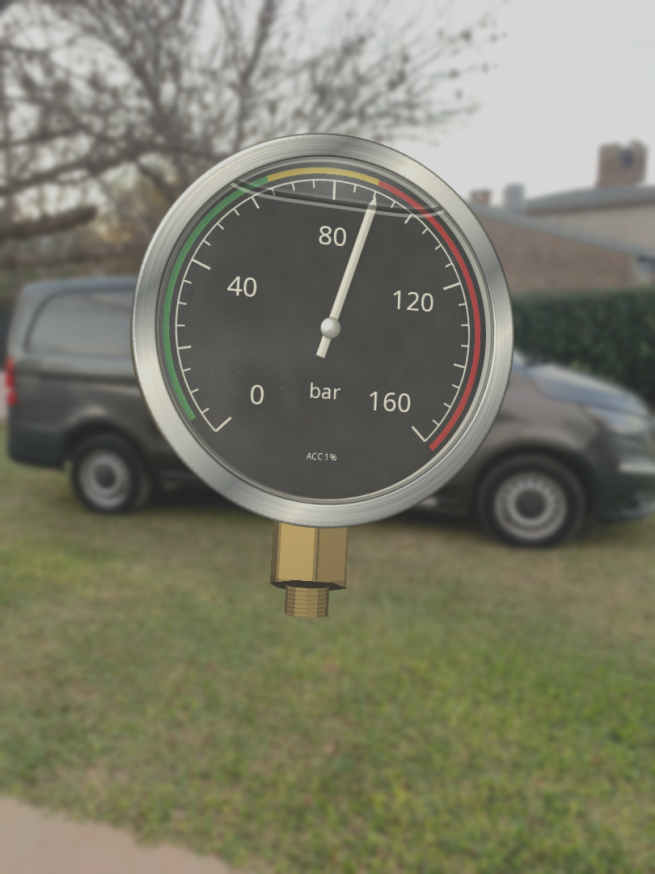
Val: 90 bar
